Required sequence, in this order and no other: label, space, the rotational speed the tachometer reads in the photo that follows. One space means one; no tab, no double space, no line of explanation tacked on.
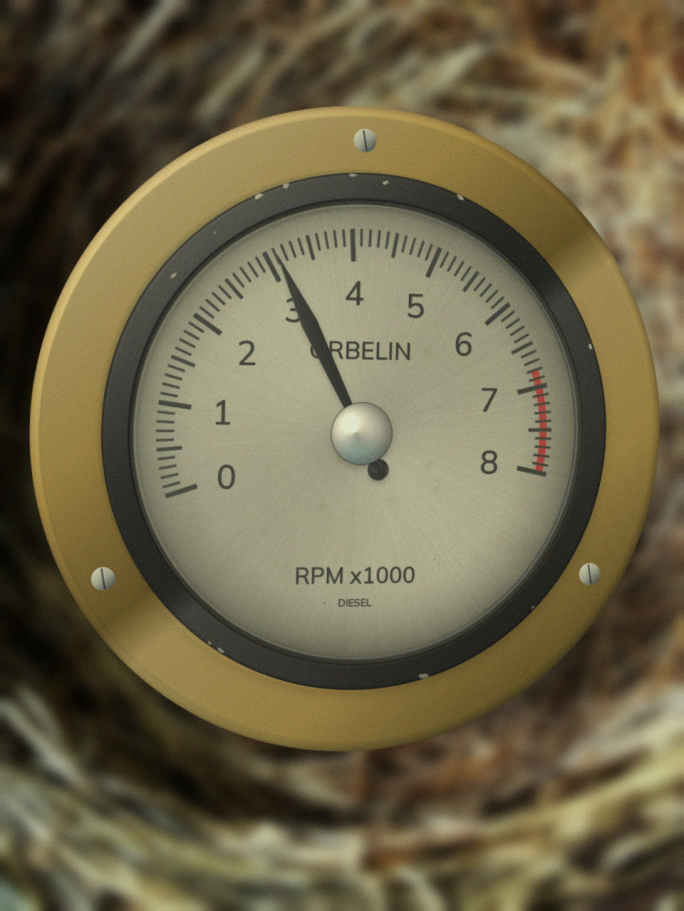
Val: 3100 rpm
